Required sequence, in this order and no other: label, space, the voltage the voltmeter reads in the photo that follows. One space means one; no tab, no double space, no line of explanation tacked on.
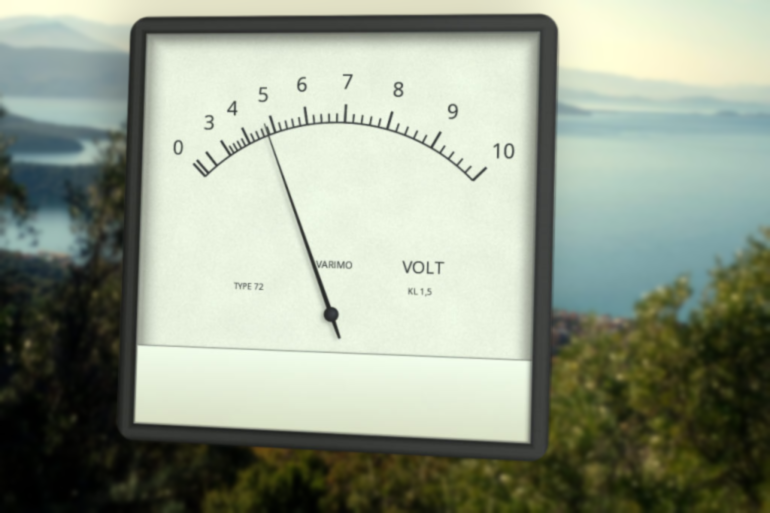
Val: 4.8 V
